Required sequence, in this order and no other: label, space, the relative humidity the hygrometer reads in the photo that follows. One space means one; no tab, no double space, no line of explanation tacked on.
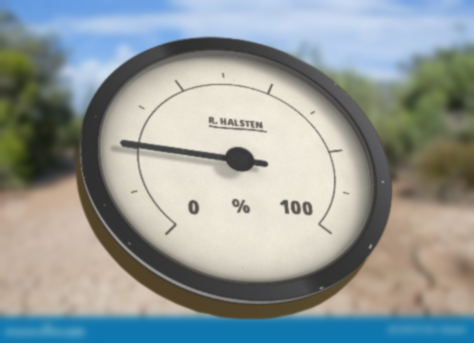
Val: 20 %
